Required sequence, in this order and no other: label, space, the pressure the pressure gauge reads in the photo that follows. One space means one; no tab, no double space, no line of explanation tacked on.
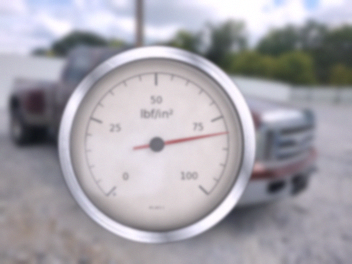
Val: 80 psi
